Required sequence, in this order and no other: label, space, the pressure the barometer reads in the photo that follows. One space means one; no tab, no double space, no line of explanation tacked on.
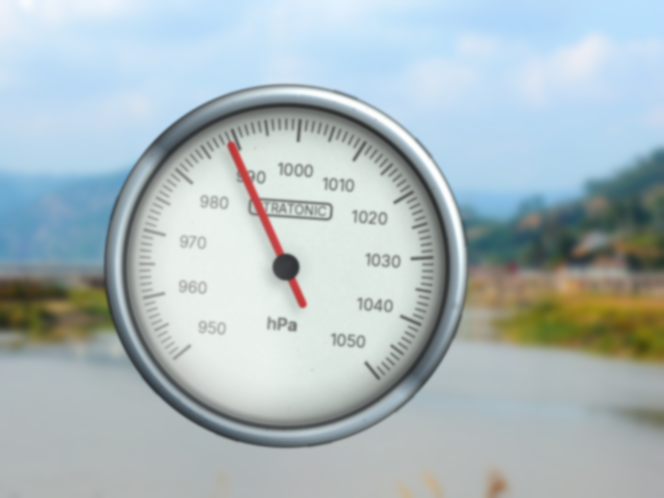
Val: 989 hPa
